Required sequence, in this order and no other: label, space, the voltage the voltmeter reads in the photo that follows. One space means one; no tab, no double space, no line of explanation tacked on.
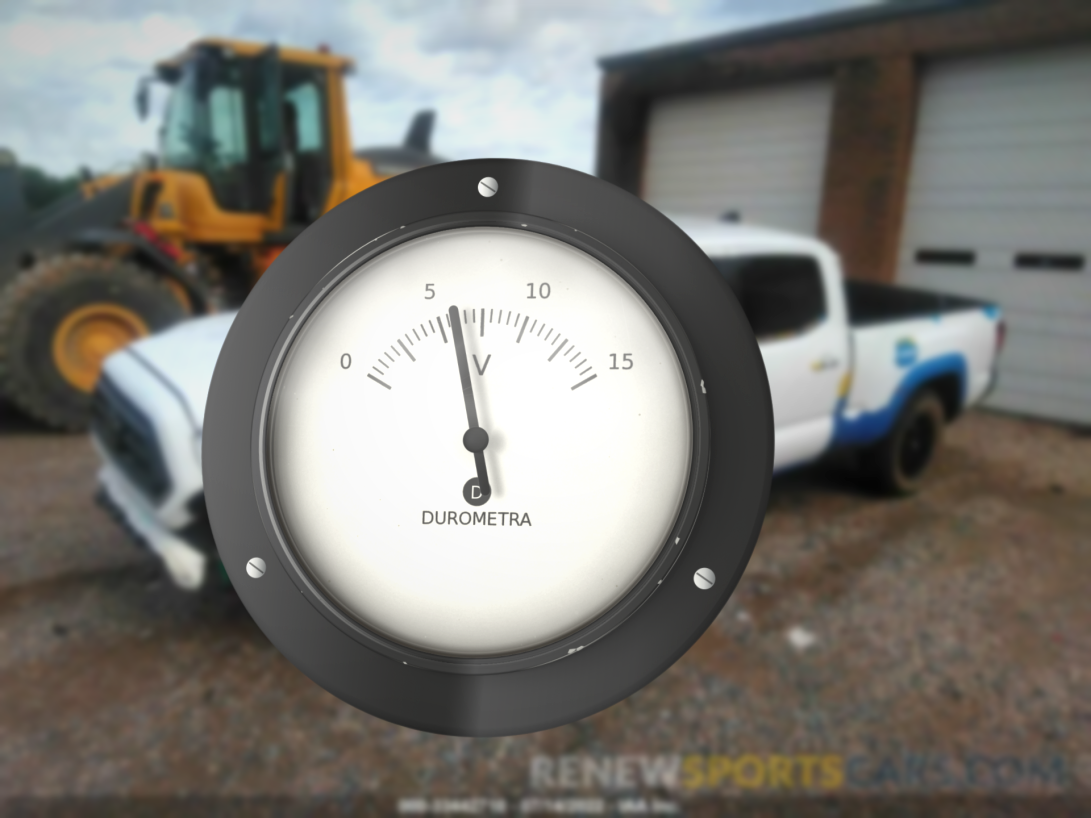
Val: 6 V
